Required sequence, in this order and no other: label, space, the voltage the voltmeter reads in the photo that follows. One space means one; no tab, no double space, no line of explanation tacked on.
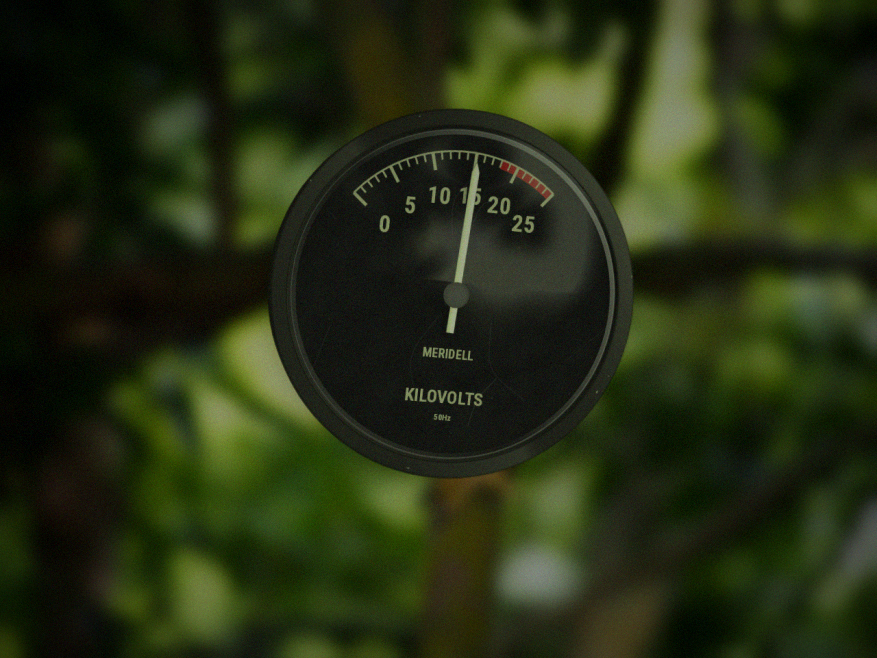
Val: 15 kV
